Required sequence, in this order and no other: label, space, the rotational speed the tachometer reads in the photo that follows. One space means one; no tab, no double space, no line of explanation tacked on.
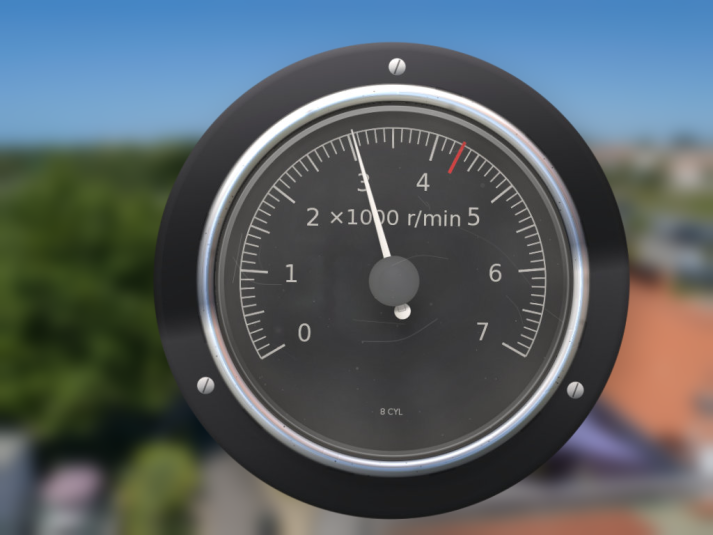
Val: 3050 rpm
